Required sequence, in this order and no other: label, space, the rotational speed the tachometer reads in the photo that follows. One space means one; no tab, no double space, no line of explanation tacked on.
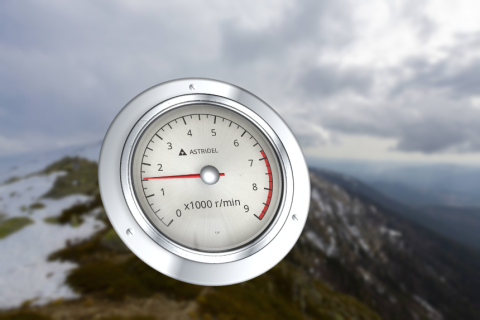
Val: 1500 rpm
